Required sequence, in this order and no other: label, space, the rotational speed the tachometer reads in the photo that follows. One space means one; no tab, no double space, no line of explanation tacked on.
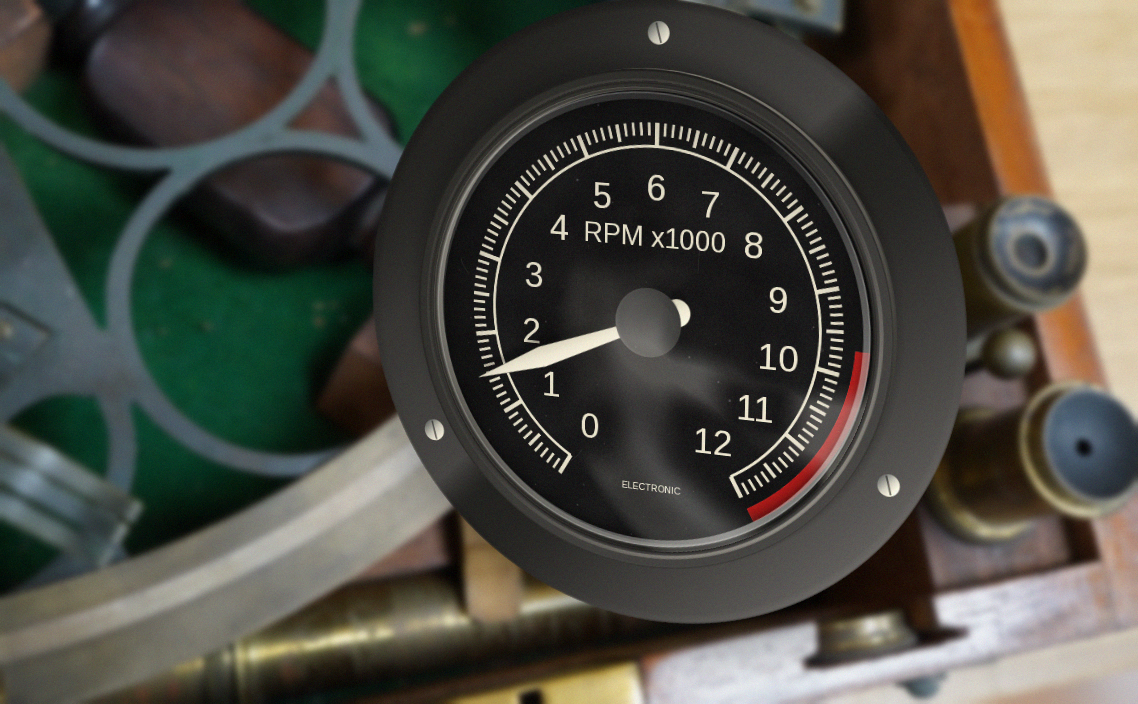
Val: 1500 rpm
